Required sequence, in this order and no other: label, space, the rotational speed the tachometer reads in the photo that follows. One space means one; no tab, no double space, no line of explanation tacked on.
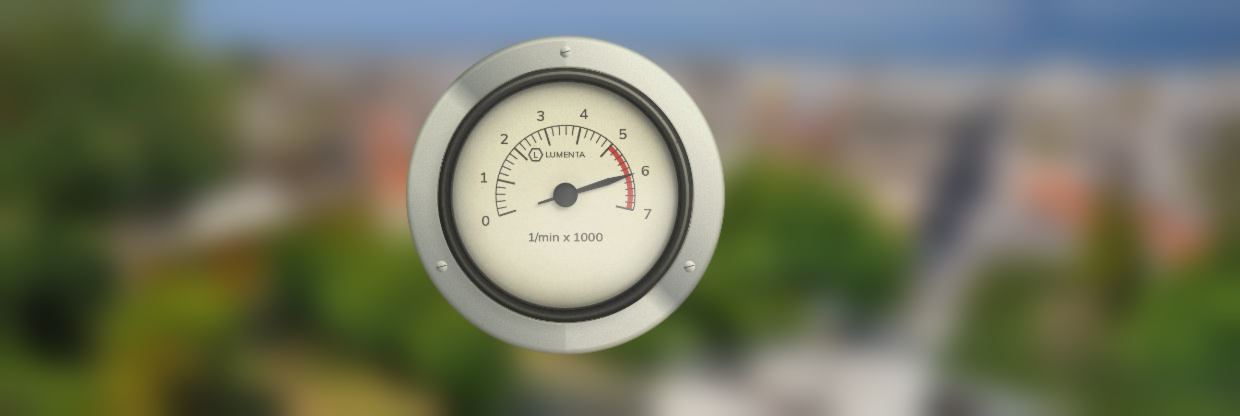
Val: 6000 rpm
